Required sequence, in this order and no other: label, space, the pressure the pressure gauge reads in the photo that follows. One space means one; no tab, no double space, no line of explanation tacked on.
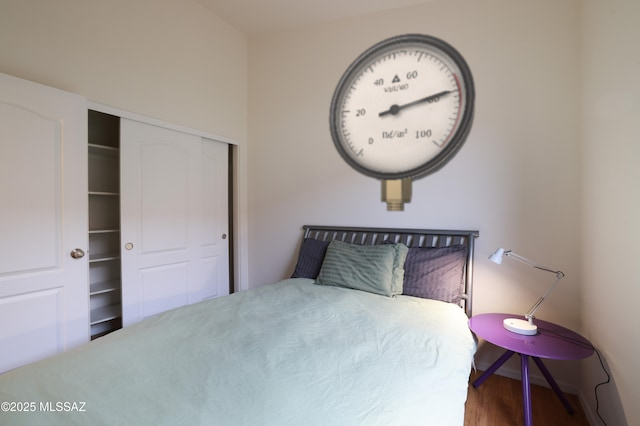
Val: 80 psi
